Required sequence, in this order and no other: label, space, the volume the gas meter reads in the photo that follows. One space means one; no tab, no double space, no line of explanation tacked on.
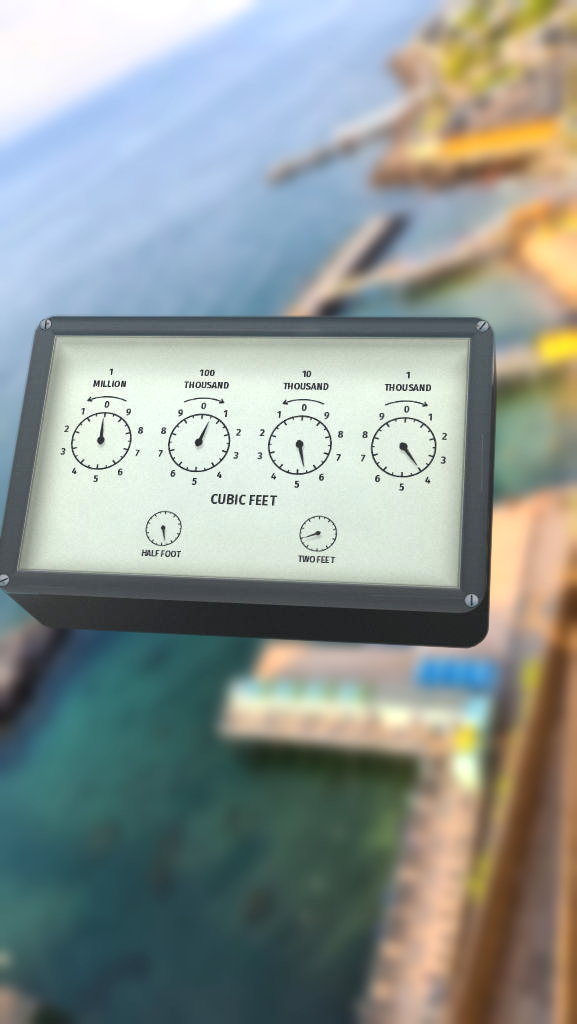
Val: 5400 ft³
